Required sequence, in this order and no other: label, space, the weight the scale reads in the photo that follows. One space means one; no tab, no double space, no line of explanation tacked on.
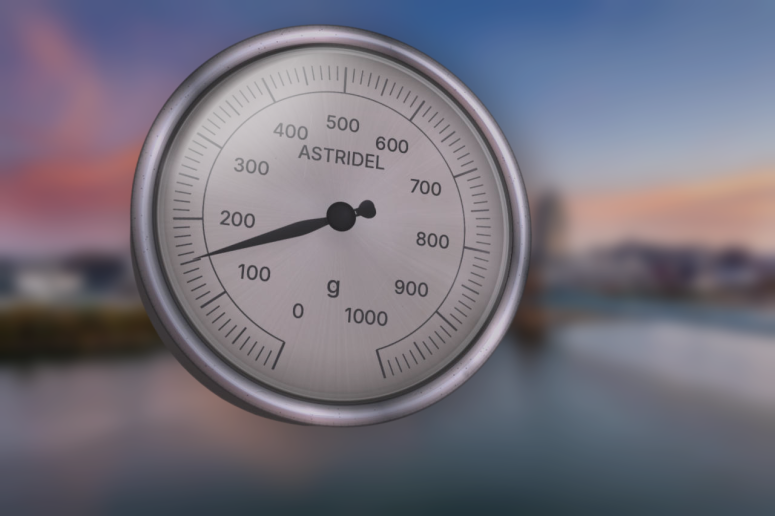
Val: 150 g
